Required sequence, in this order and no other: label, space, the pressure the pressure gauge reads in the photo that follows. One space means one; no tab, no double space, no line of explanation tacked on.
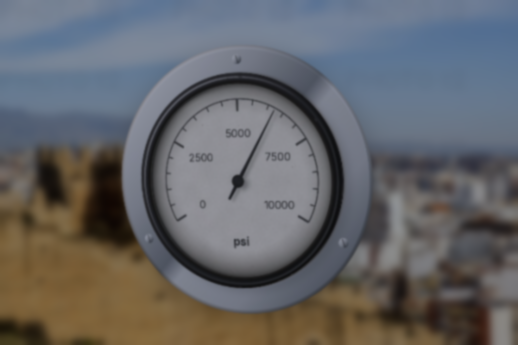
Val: 6250 psi
